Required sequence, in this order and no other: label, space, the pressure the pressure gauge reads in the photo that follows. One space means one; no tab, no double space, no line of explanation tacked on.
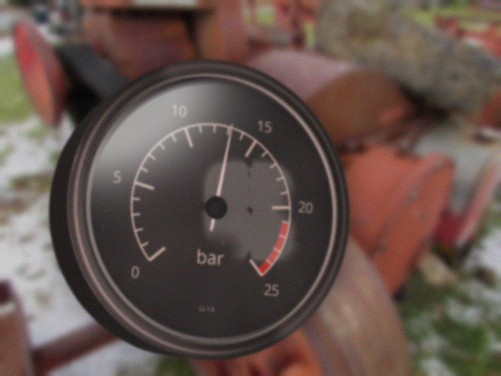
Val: 13 bar
